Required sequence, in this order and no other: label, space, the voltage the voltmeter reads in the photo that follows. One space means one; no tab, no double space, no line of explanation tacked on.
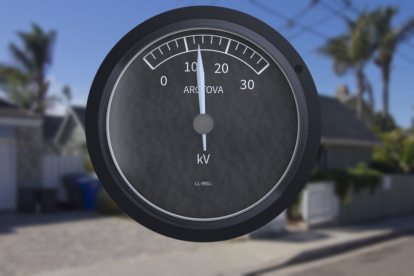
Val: 13 kV
